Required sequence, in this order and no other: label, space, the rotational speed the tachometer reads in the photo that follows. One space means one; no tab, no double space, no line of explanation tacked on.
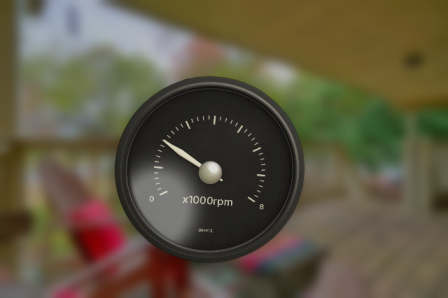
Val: 2000 rpm
